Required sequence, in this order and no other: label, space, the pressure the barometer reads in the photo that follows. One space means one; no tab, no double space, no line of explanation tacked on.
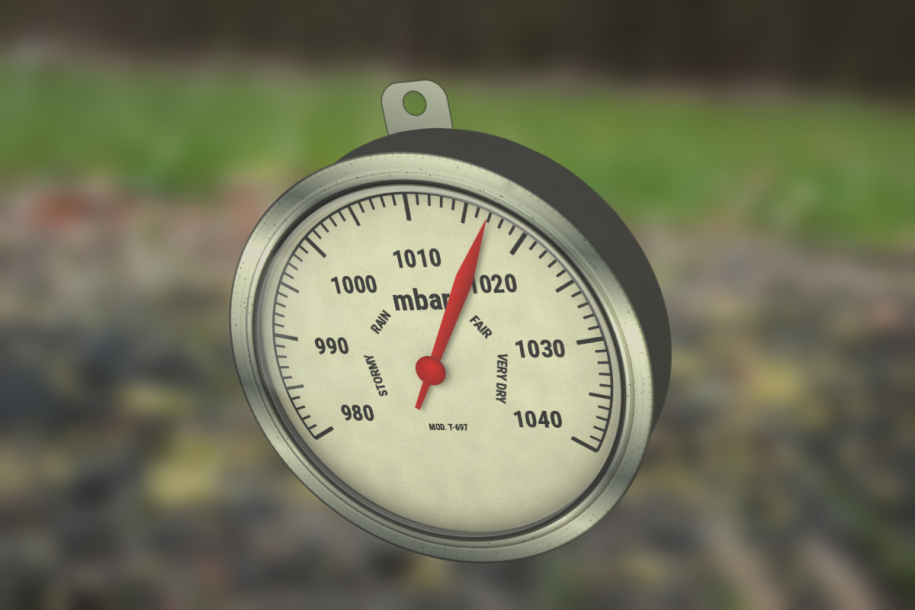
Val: 1017 mbar
